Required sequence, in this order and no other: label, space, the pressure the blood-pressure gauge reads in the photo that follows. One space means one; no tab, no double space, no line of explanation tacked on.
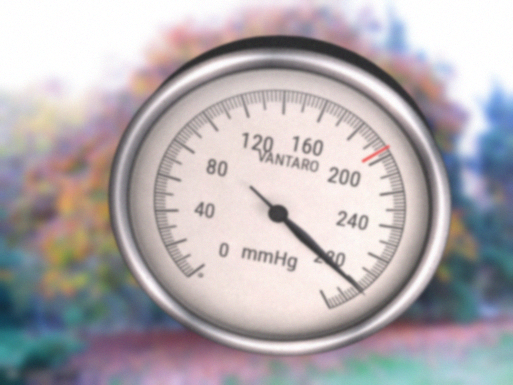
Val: 280 mmHg
